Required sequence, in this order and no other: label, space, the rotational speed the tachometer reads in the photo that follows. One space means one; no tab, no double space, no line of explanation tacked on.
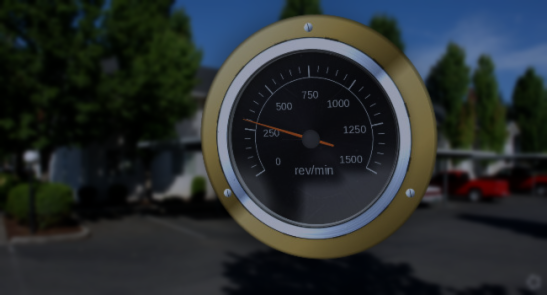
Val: 300 rpm
